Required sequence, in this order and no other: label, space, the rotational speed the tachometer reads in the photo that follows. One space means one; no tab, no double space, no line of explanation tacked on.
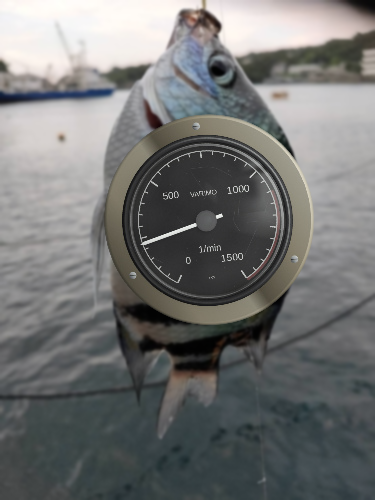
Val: 225 rpm
